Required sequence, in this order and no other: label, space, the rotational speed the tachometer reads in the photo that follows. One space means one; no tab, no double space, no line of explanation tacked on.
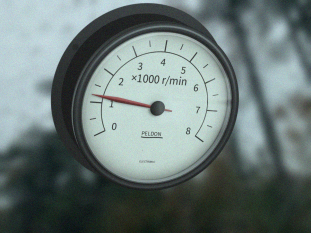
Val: 1250 rpm
